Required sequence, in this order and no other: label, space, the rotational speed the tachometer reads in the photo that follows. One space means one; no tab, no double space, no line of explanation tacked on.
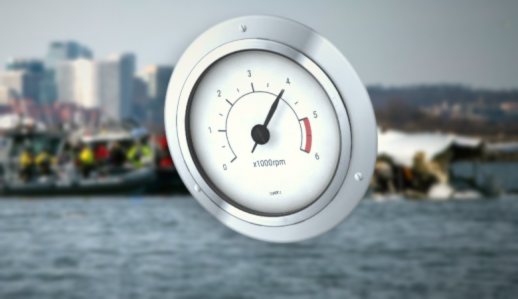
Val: 4000 rpm
